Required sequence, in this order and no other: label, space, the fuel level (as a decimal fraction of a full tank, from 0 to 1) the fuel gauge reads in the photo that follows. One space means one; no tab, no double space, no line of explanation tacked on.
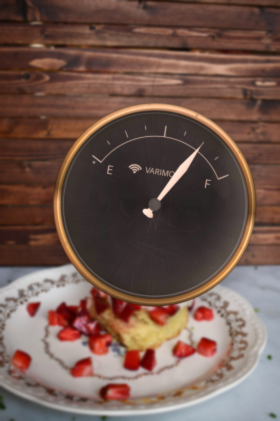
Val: 0.75
